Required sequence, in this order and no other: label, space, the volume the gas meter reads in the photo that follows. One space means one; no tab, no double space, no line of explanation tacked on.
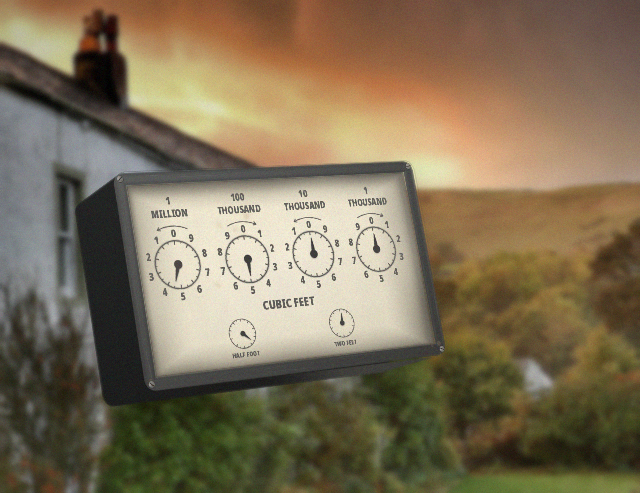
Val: 450000 ft³
